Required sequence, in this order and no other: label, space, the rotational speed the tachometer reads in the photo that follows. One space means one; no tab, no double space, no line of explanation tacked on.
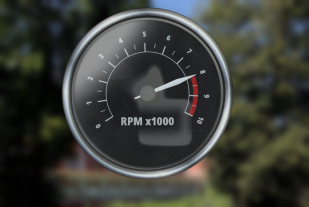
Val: 8000 rpm
